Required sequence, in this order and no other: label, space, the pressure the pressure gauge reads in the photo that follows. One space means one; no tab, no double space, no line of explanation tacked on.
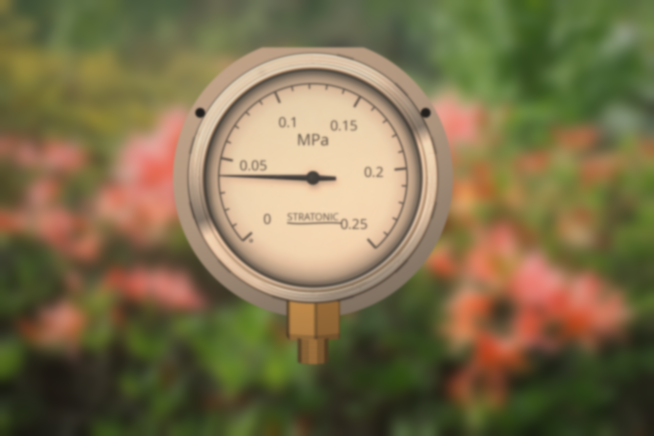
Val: 0.04 MPa
